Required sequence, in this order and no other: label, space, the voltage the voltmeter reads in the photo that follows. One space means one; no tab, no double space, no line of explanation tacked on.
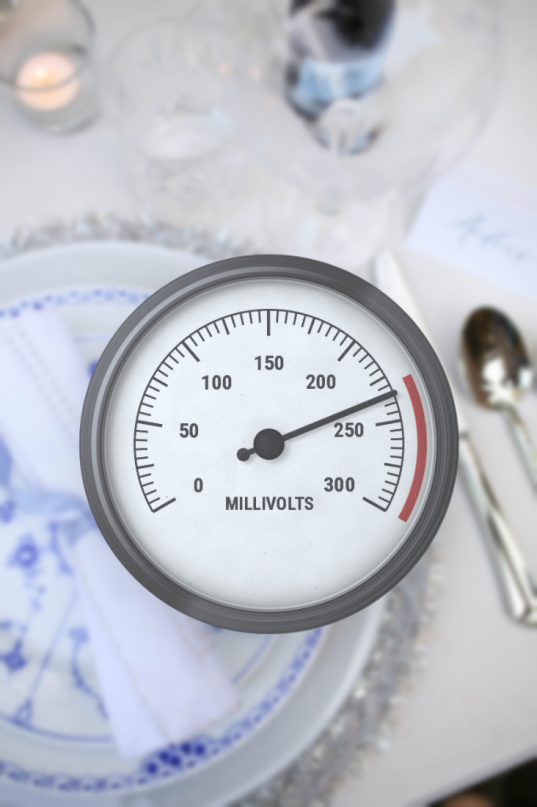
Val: 235 mV
